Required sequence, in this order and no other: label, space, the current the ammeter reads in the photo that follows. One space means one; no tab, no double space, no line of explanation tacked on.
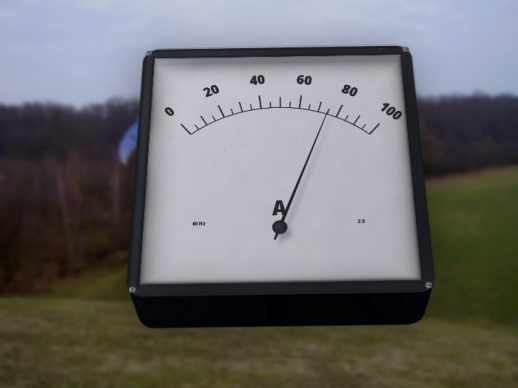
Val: 75 A
